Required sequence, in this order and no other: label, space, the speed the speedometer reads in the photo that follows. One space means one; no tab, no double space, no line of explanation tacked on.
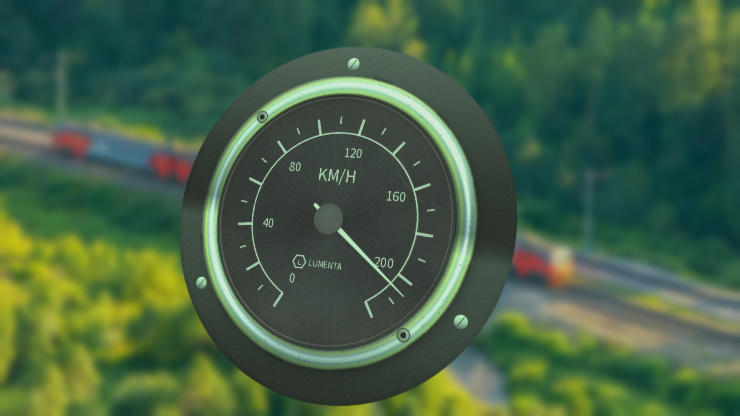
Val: 205 km/h
